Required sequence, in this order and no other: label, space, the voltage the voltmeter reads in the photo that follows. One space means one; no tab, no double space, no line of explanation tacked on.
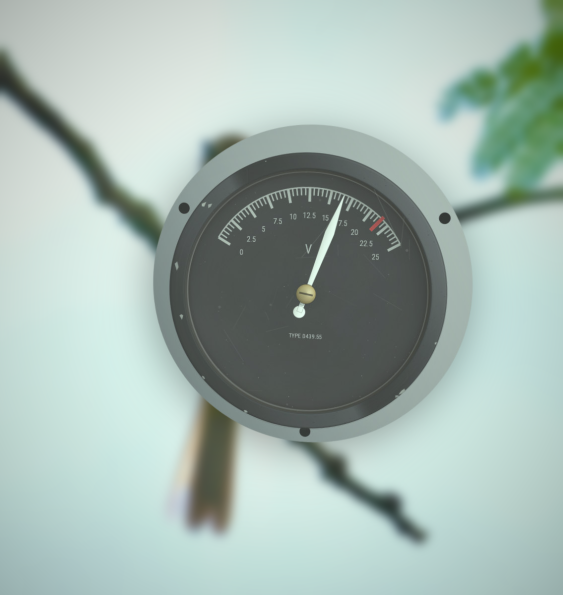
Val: 16.5 V
